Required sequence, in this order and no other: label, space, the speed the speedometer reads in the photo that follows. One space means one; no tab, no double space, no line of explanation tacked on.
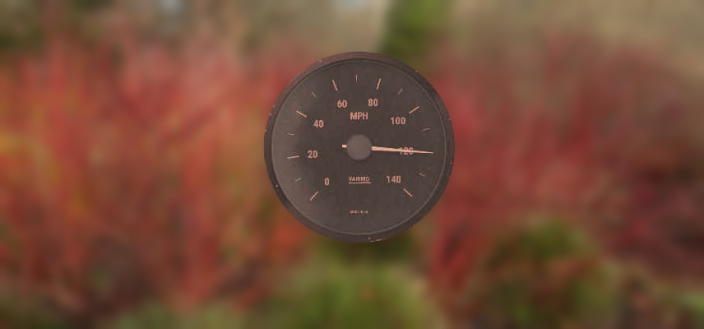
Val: 120 mph
